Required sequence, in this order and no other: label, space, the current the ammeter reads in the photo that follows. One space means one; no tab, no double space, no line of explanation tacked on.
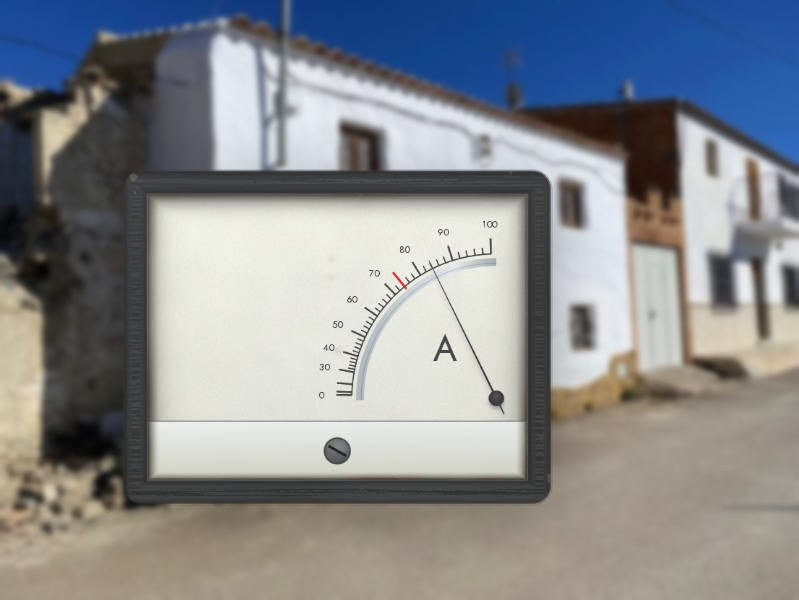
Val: 84 A
